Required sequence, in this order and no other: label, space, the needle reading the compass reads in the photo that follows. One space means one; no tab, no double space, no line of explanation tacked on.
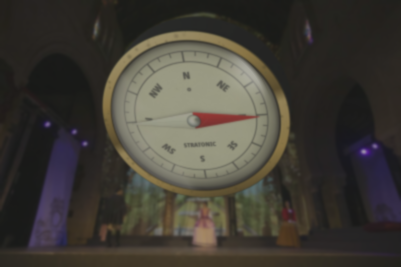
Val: 90 °
